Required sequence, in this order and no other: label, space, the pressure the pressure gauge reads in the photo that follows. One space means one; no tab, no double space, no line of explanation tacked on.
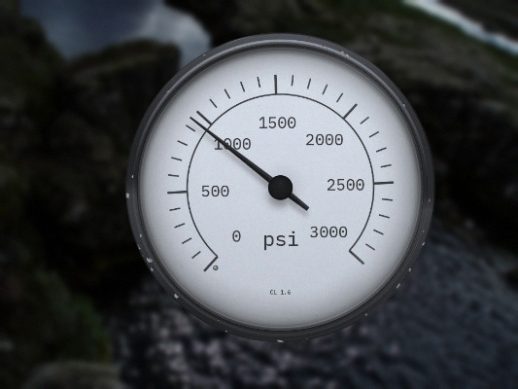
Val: 950 psi
